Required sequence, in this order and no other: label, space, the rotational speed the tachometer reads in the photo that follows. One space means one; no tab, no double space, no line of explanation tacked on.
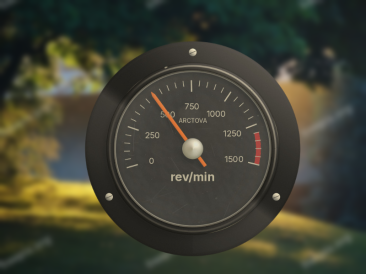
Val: 500 rpm
